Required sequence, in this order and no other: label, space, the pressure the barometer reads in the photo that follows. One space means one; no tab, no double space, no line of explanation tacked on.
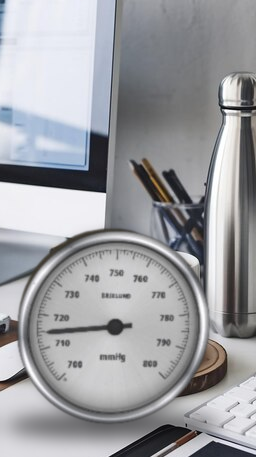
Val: 715 mmHg
